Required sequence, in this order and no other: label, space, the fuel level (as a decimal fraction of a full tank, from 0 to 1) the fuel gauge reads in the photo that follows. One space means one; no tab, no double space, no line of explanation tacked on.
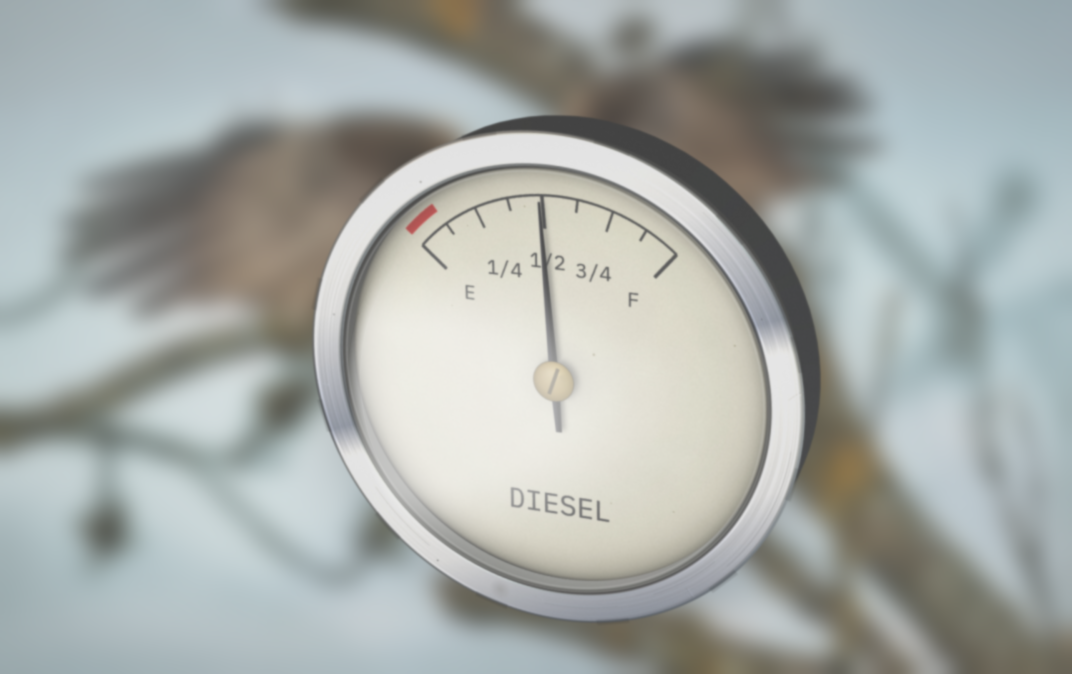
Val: 0.5
